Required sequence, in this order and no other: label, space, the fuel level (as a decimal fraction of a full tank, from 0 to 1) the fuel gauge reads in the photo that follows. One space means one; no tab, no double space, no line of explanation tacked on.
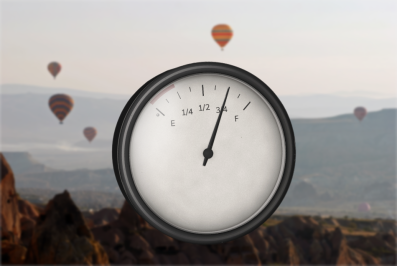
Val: 0.75
